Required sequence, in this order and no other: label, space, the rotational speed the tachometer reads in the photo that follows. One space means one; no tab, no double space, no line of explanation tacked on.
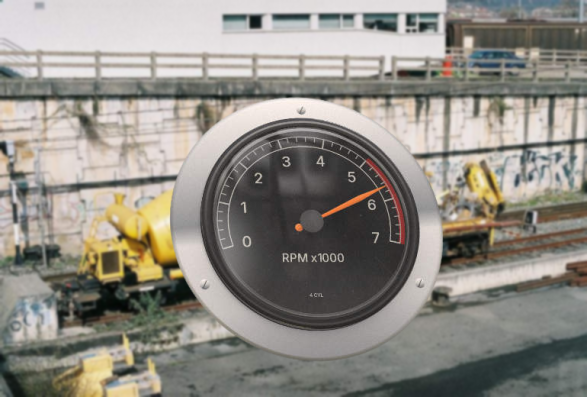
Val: 5700 rpm
